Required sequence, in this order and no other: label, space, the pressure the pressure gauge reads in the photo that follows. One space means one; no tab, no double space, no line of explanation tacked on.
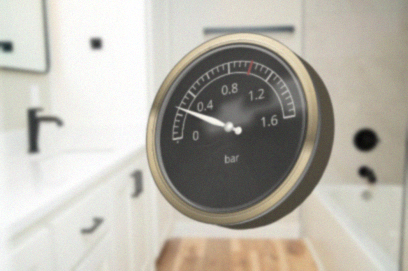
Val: 0.25 bar
